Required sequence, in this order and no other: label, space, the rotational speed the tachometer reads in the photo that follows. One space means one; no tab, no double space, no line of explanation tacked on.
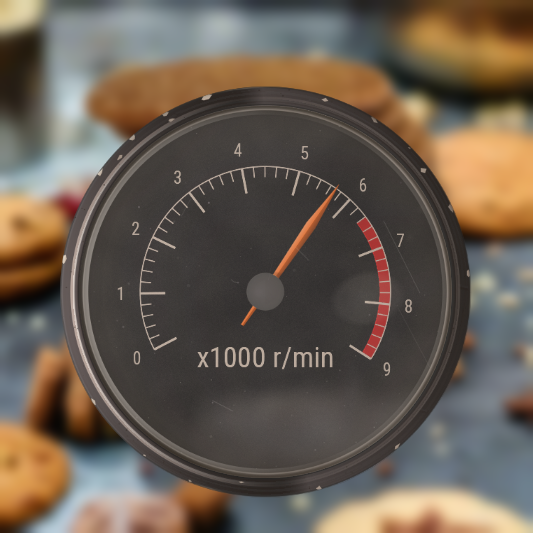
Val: 5700 rpm
